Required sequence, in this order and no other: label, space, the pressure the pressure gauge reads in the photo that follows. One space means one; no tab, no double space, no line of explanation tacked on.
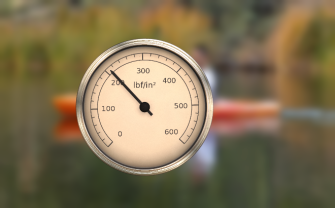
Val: 210 psi
